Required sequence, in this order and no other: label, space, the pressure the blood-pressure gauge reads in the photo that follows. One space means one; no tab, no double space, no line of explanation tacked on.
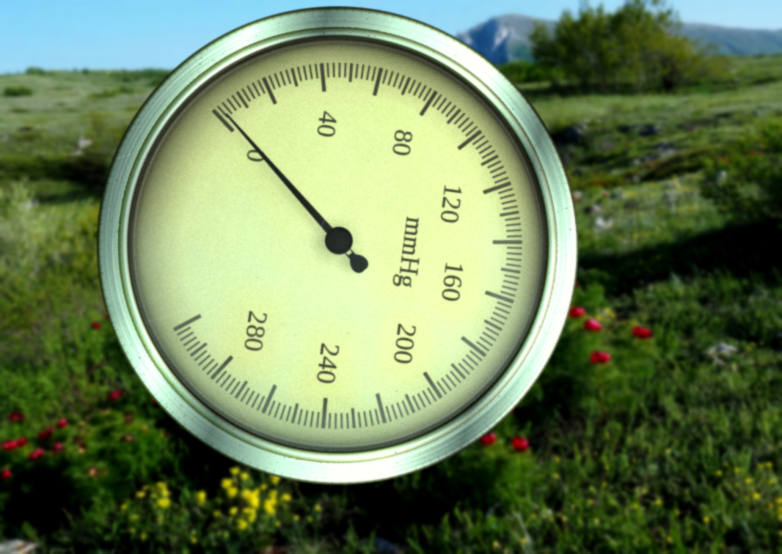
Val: 2 mmHg
